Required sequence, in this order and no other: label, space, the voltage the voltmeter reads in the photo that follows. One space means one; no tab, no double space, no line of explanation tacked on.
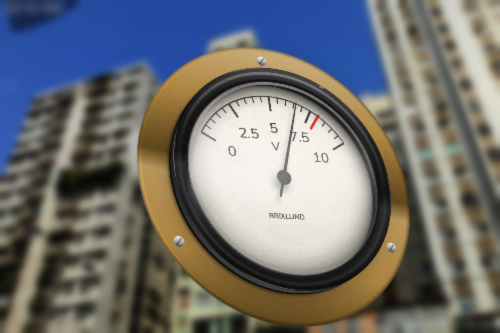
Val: 6.5 V
